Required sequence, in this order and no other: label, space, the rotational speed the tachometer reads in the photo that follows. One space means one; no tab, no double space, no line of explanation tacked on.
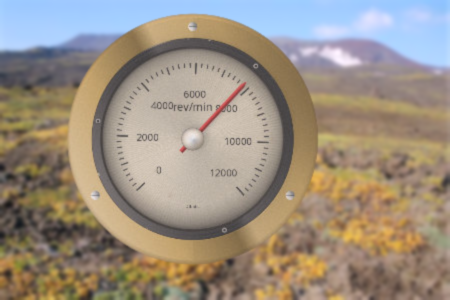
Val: 7800 rpm
